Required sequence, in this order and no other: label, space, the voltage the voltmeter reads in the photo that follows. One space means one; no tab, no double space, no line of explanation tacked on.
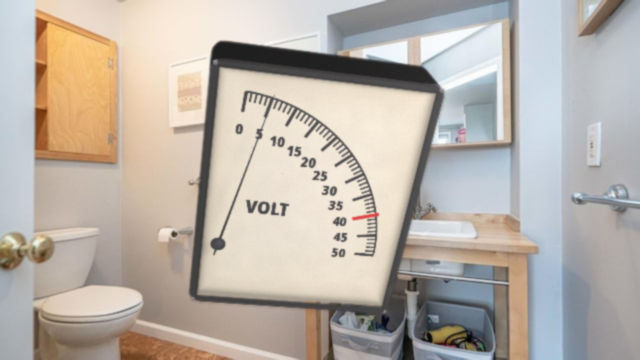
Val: 5 V
